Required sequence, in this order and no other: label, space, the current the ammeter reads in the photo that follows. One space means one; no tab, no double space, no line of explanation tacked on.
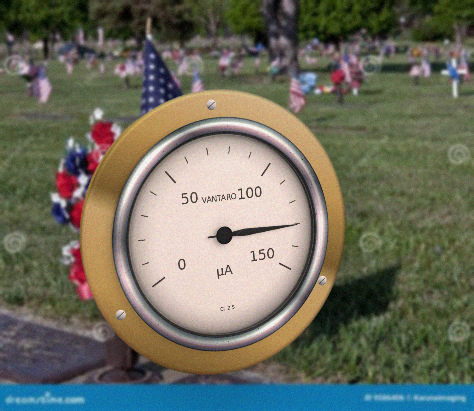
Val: 130 µA
